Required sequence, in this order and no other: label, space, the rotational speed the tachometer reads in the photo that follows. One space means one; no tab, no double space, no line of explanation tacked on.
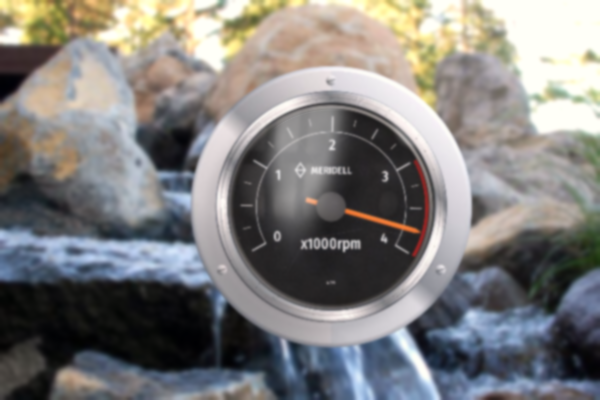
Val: 3750 rpm
